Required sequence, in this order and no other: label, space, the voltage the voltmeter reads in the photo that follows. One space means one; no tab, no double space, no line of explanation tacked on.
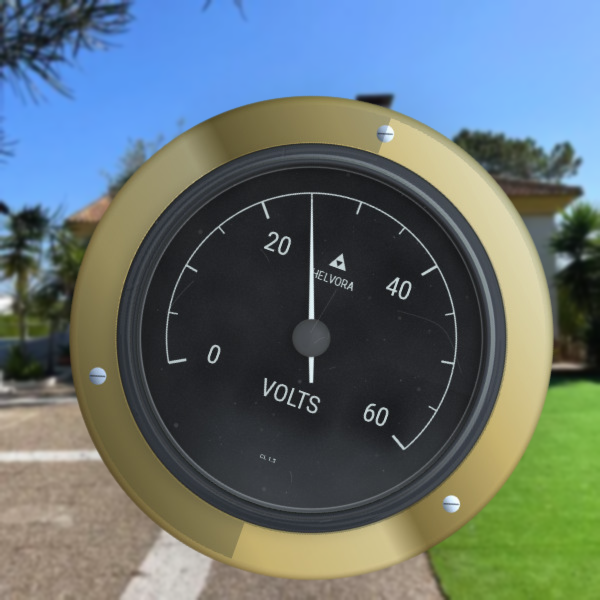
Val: 25 V
